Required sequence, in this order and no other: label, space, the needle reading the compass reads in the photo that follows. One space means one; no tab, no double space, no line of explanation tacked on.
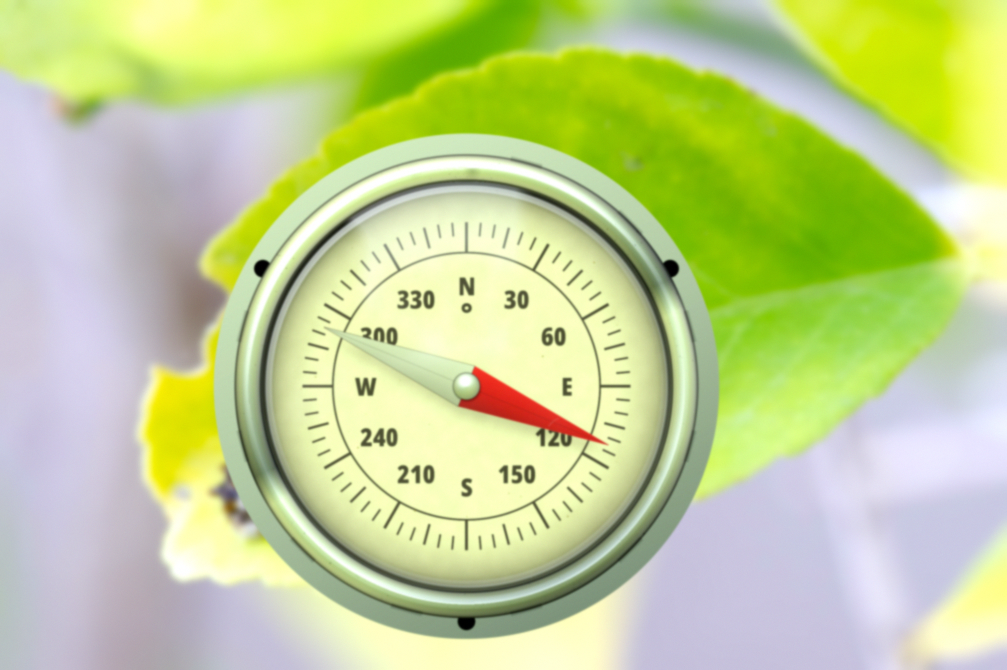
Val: 112.5 °
